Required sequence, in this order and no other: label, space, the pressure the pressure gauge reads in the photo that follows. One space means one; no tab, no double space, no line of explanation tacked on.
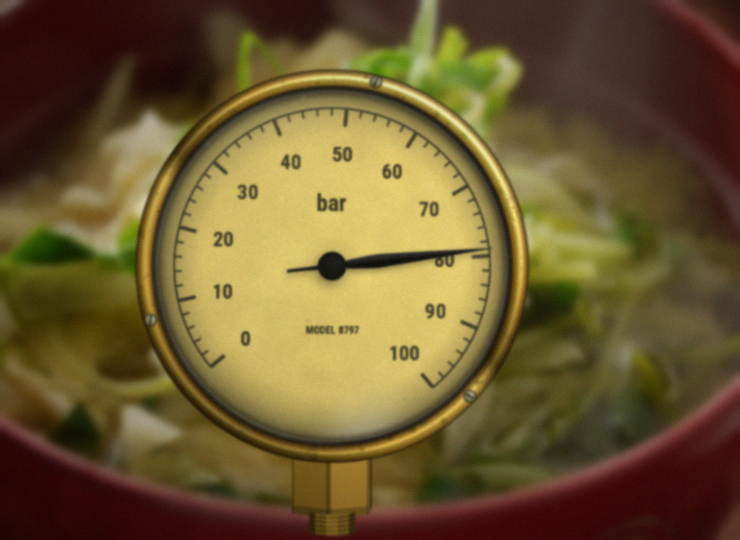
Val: 79 bar
